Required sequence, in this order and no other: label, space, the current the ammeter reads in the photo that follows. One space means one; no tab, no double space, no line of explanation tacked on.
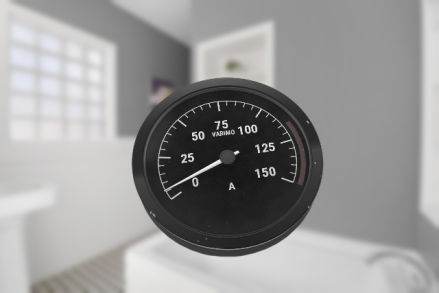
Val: 5 A
